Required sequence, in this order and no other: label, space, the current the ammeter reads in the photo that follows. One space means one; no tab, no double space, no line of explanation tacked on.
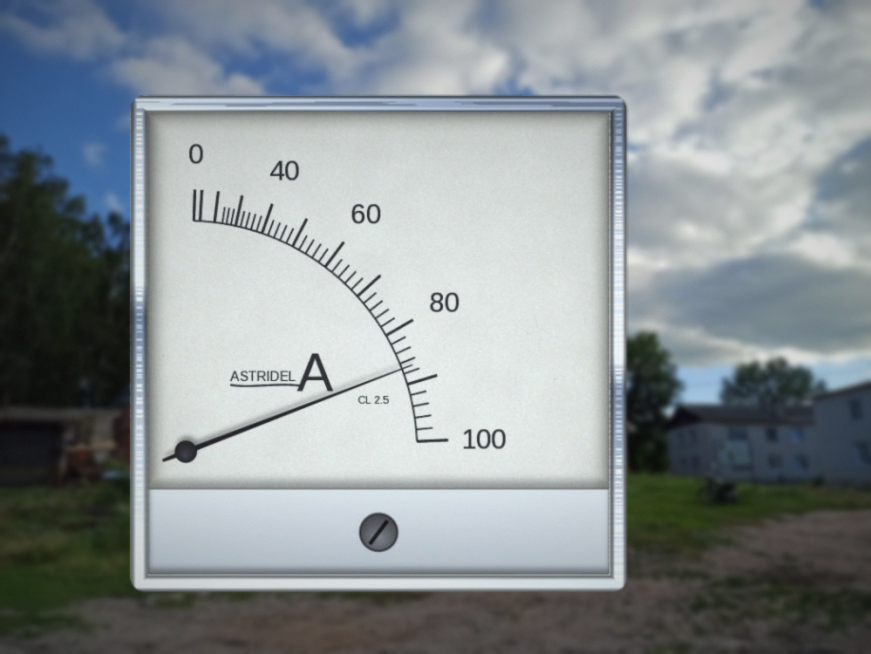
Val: 87 A
